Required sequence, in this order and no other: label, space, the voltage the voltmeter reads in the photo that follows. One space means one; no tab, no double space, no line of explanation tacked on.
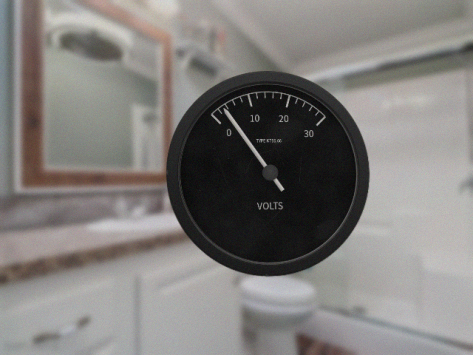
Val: 3 V
